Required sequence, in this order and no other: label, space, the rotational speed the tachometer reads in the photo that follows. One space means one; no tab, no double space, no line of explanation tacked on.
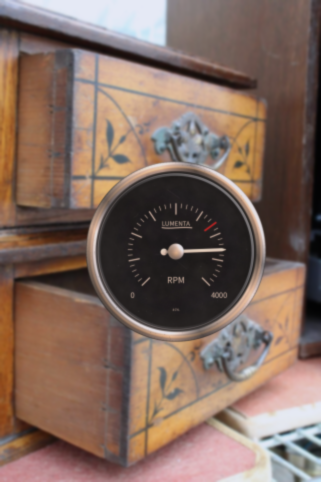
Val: 3300 rpm
